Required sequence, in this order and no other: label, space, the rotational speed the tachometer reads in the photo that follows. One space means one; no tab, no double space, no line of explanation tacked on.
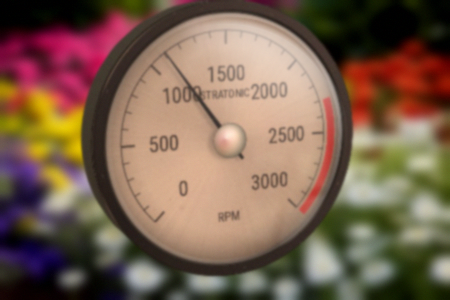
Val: 1100 rpm
